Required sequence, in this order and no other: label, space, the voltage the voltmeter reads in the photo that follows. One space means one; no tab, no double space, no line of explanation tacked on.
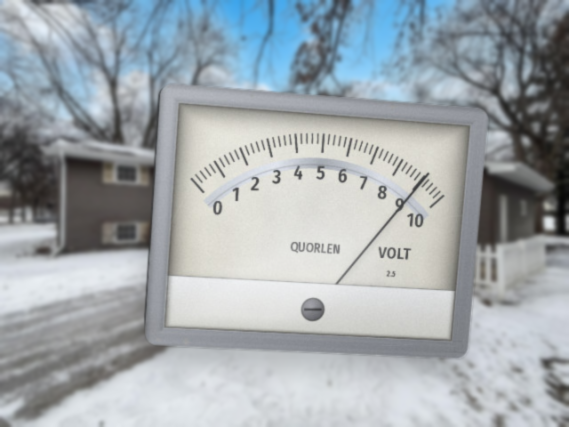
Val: 9 V
